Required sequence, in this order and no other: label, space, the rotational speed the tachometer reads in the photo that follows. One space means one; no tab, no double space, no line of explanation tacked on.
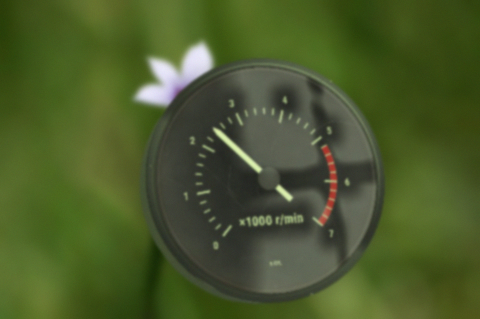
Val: 2400 rpm
